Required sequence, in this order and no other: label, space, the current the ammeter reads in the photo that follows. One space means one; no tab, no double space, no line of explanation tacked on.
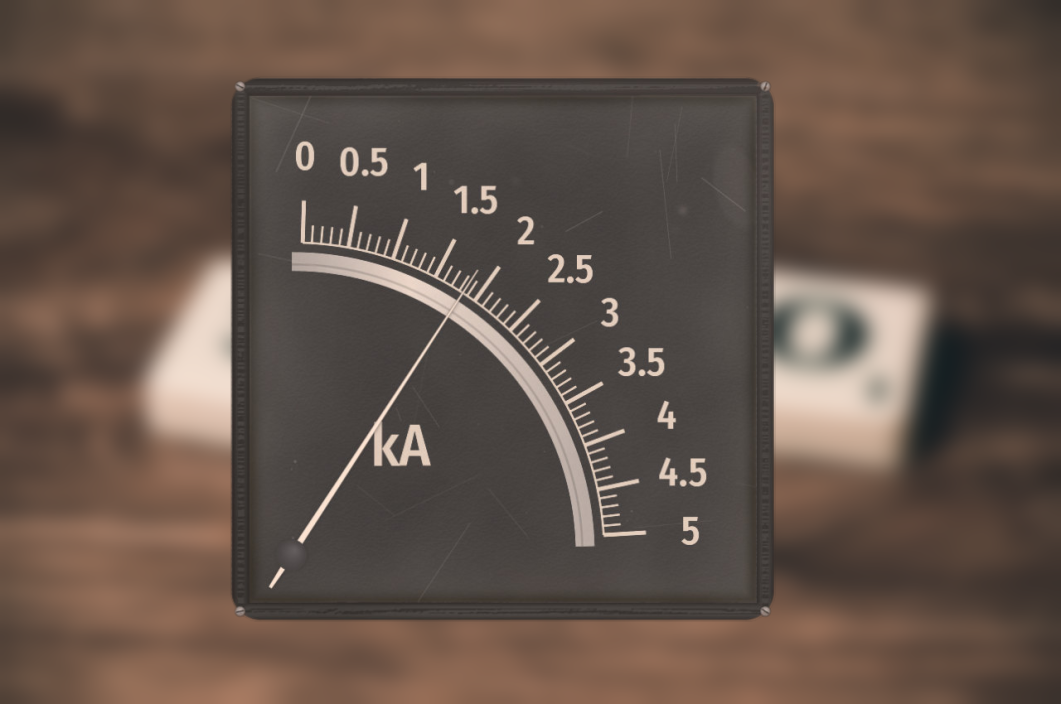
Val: 1.85 kA
